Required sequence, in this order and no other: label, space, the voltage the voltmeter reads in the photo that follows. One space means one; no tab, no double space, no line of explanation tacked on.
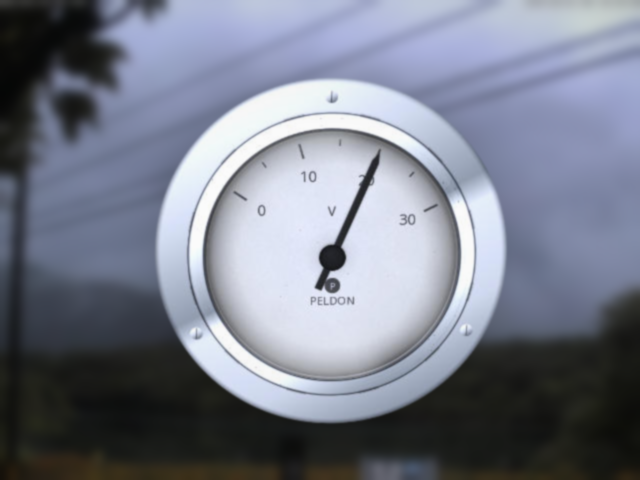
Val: 20 V
